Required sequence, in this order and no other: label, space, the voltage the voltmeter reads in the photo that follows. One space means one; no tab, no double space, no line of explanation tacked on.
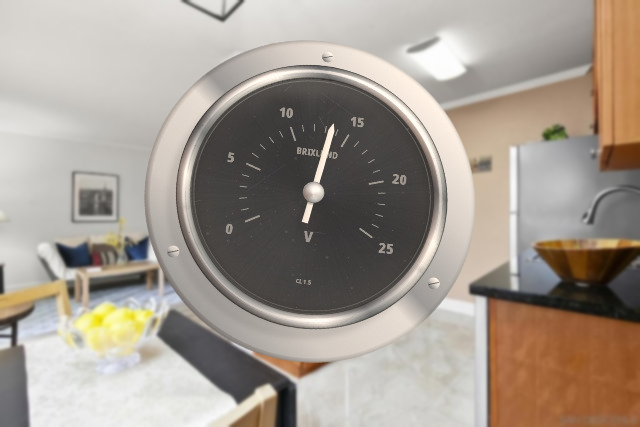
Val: 13.5 V
